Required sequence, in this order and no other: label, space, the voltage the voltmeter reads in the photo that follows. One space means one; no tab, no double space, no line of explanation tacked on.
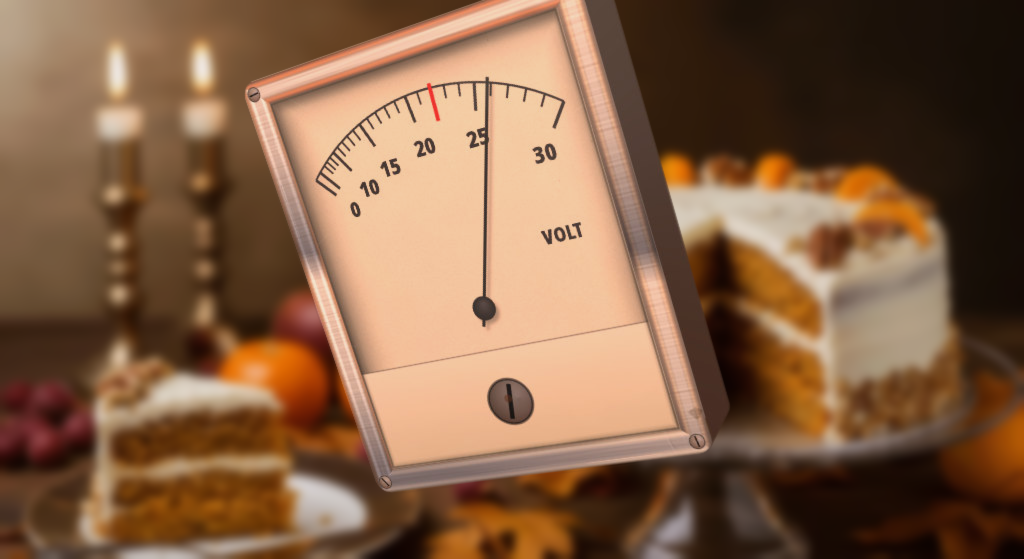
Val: 26 V
